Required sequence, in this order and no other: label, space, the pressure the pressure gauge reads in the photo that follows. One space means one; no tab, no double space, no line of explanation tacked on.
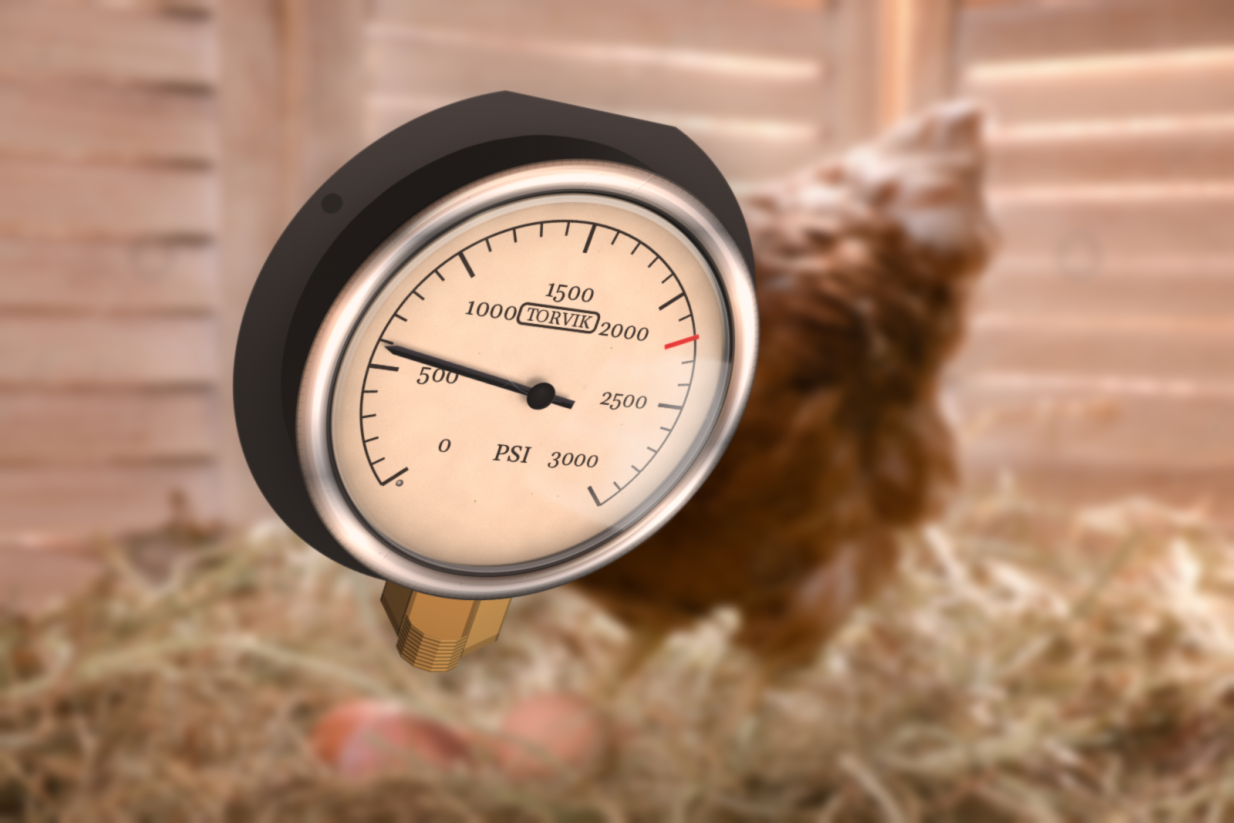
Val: 600 psi
